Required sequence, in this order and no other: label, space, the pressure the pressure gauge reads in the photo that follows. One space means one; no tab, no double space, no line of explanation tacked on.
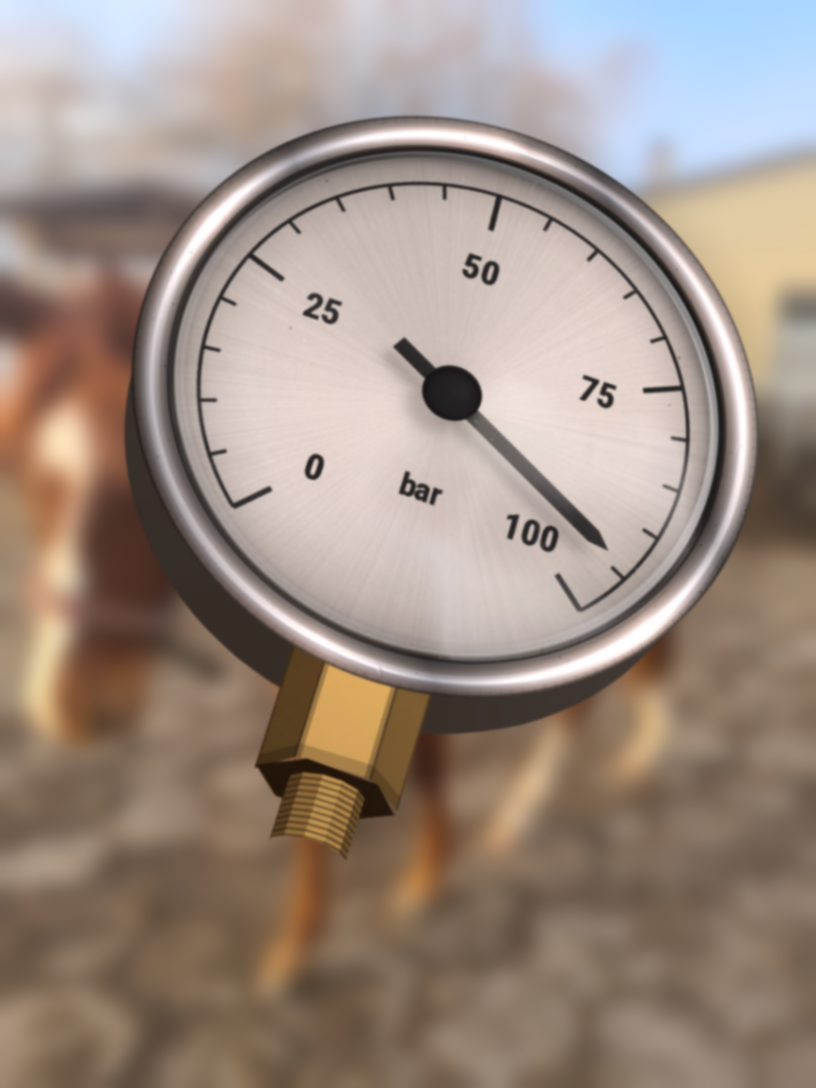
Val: 95 bar
